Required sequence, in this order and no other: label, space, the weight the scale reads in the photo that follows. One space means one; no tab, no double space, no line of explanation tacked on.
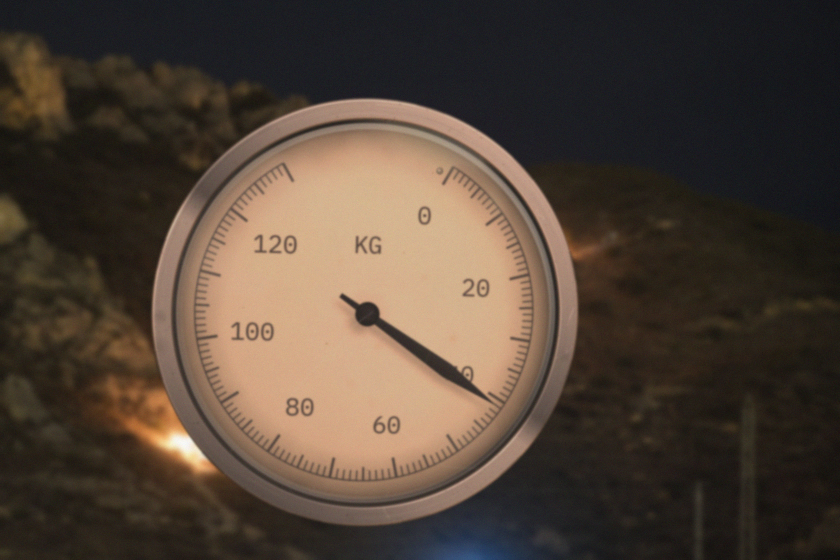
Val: 41 kg
